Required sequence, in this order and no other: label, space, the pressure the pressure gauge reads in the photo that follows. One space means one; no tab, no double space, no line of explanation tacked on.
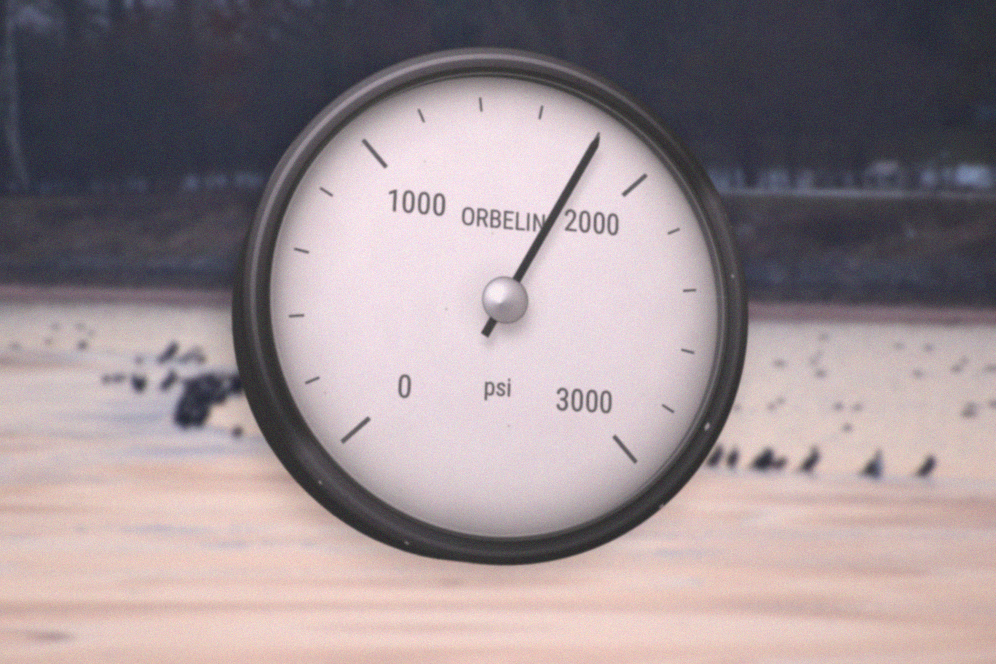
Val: 1800 psi
